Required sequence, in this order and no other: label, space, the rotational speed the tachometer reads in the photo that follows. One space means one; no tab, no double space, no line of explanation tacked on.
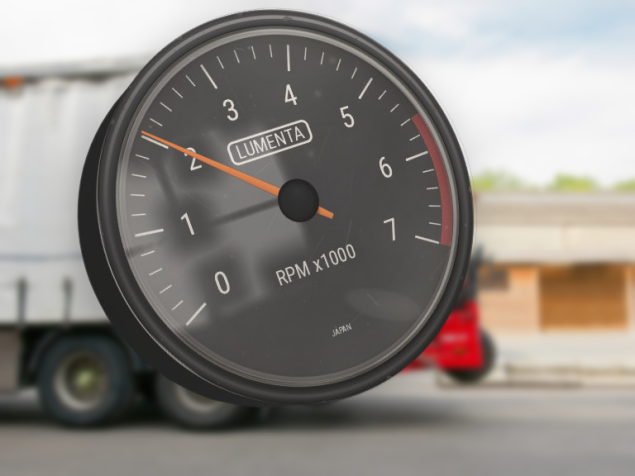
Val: 2000 rpm
